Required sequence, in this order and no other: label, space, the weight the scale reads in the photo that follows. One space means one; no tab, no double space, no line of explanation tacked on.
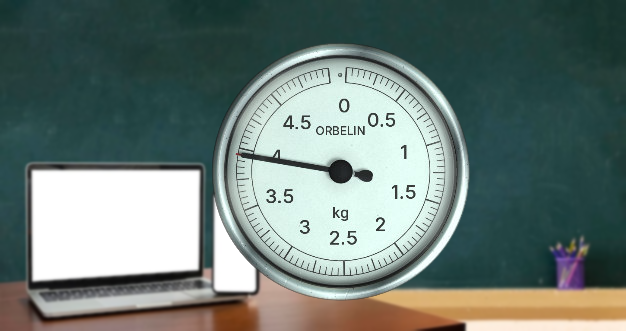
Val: 3.95 kg
